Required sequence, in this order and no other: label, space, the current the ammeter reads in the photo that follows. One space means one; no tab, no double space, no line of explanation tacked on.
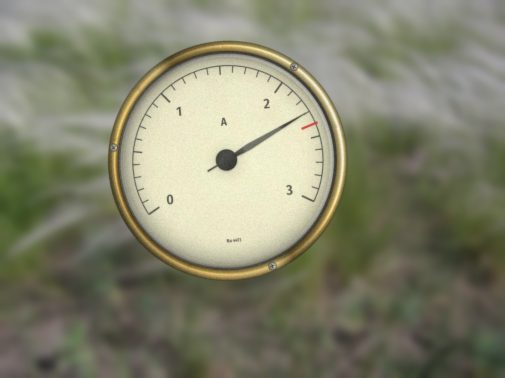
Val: 2.3 A
